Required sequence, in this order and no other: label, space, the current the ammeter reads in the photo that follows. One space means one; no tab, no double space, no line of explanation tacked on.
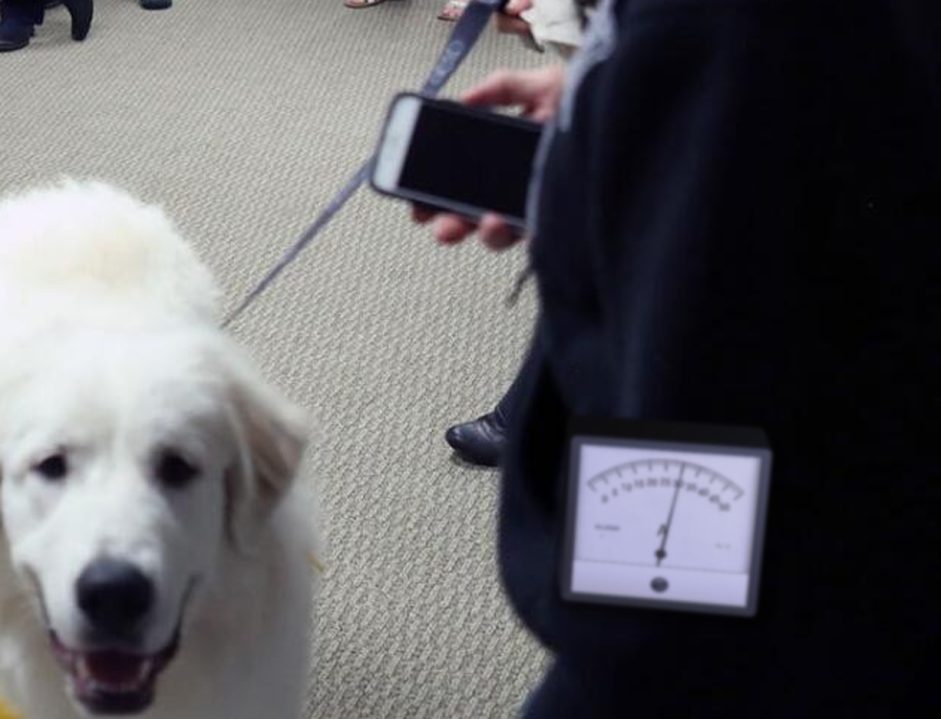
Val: 30 A
